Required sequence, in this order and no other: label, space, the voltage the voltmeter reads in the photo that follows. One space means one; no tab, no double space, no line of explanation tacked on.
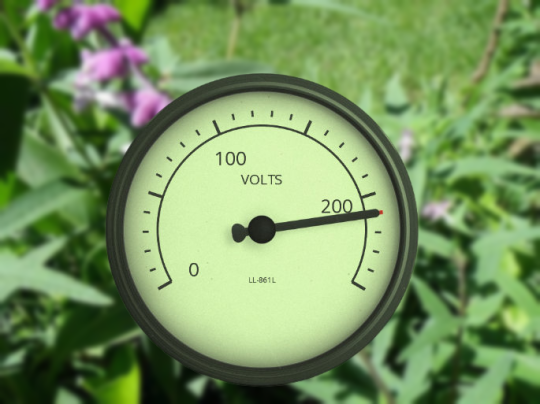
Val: 210 V
